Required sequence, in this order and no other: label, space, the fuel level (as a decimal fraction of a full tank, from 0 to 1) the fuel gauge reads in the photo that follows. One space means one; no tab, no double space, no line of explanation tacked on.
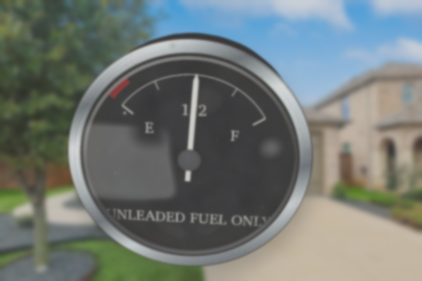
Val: 0.5
